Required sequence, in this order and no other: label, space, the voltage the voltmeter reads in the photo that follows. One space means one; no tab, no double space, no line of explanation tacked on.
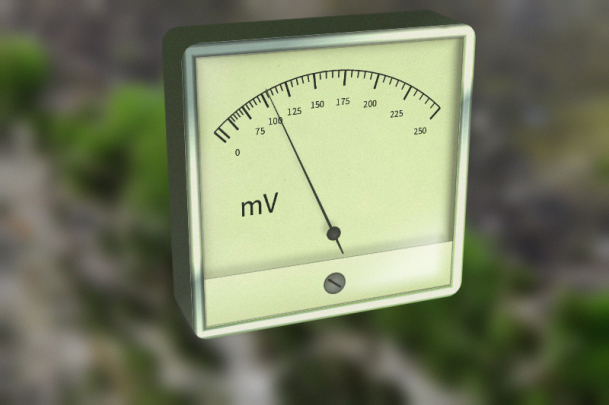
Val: 105 mV
